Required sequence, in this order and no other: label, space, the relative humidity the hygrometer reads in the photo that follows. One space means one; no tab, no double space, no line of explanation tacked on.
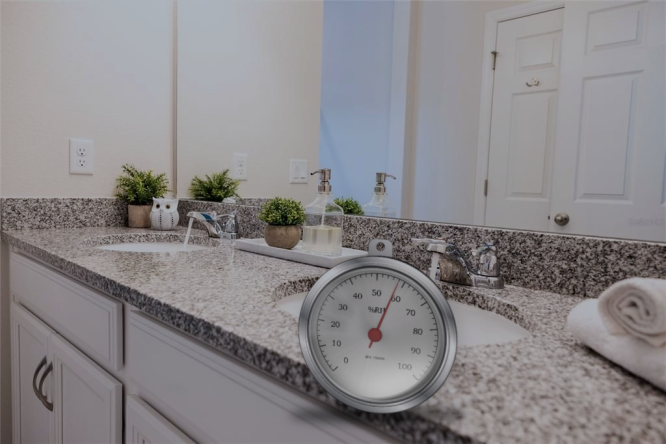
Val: 58 %
